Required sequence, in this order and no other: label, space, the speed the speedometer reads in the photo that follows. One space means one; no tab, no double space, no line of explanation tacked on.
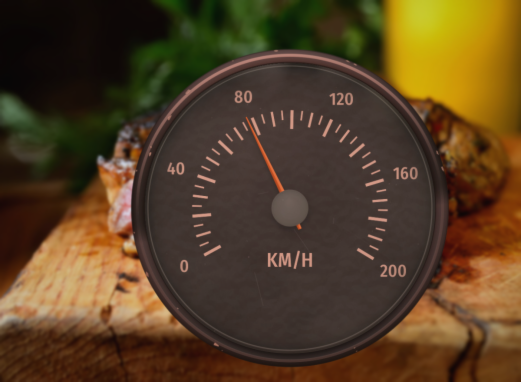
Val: 77.5 km/h
